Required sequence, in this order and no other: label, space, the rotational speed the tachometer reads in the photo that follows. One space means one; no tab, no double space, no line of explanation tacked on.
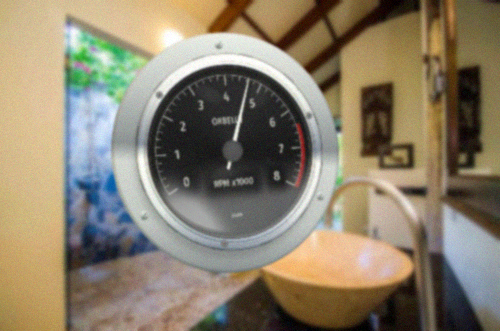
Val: 4600 rpm
